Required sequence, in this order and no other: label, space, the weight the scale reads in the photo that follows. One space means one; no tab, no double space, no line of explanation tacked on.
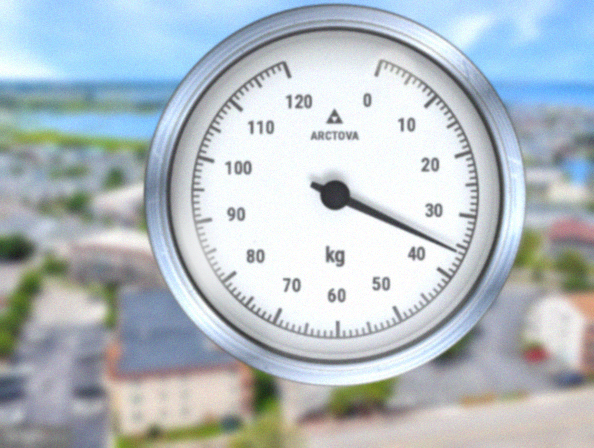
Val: 36 kg
